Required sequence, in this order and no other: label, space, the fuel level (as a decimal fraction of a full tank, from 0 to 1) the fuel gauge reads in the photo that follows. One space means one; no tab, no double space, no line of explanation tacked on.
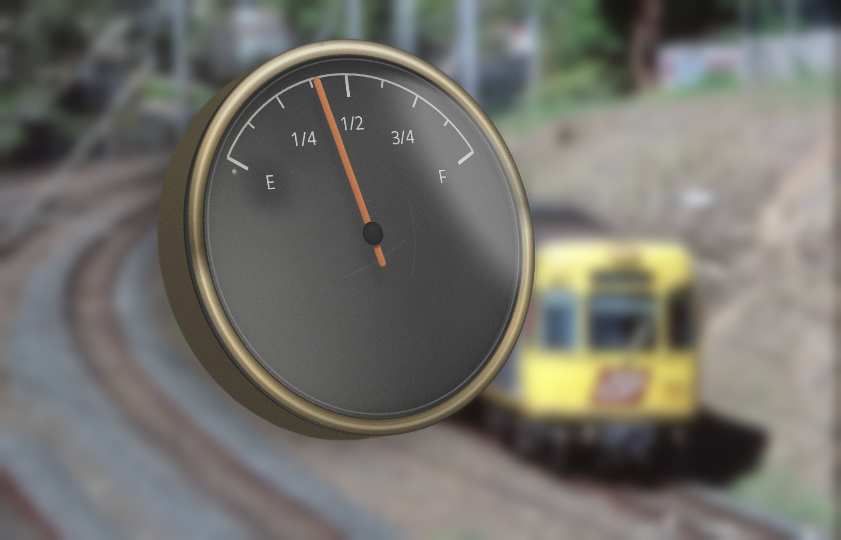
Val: 0.375
